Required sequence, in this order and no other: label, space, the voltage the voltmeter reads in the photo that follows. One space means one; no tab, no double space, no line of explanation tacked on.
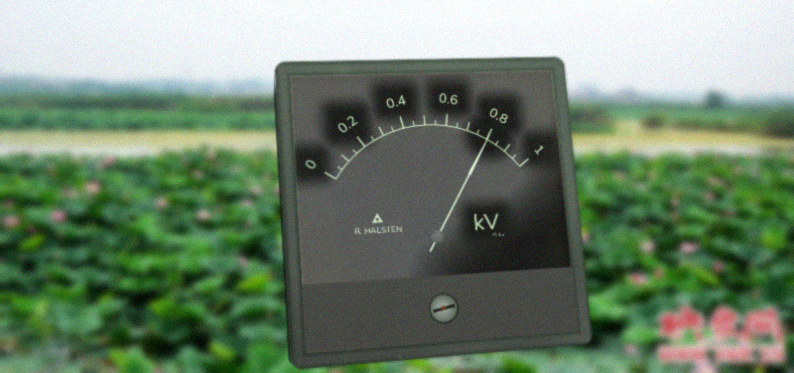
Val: 0.8 kV
